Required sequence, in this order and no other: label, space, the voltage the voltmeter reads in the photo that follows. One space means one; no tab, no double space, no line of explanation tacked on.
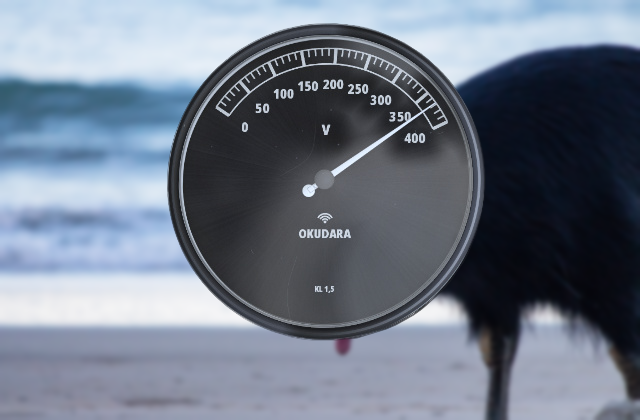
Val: 370 V
